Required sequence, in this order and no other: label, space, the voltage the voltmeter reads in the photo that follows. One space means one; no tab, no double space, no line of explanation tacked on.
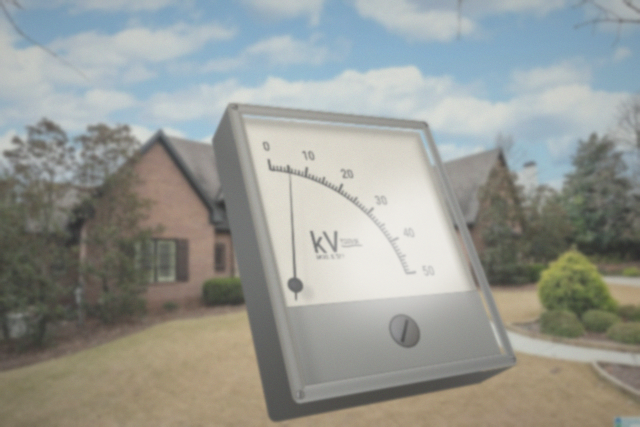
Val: 5 kV
